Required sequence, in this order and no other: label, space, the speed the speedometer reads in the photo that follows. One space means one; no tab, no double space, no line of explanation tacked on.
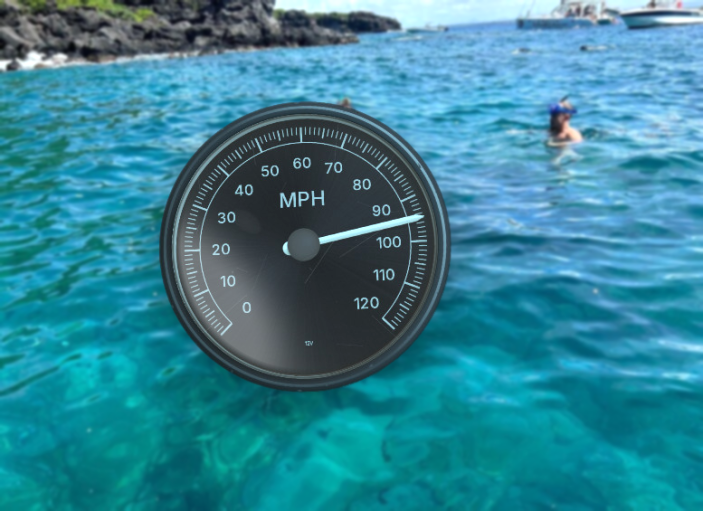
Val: 95 mph
